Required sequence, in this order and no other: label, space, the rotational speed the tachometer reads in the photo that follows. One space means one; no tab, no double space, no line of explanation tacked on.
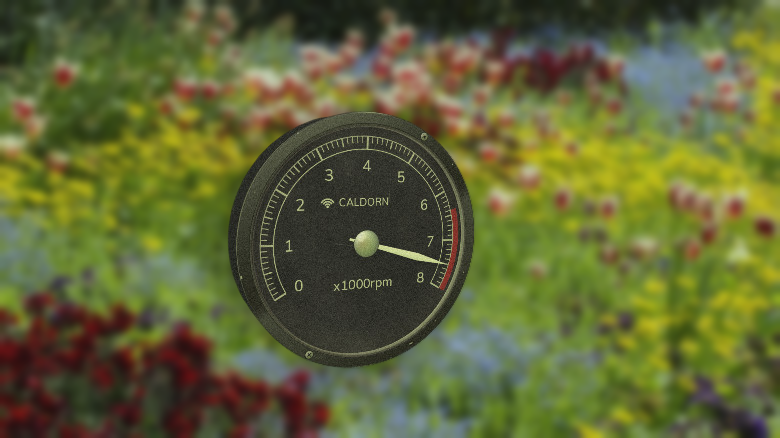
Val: 7500 rpm
